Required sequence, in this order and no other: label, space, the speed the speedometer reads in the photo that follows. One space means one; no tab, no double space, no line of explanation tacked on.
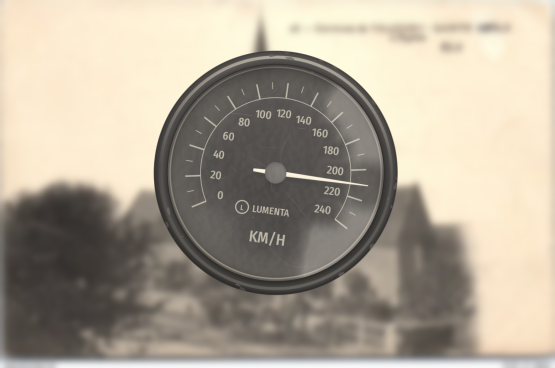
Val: 210 km/h
